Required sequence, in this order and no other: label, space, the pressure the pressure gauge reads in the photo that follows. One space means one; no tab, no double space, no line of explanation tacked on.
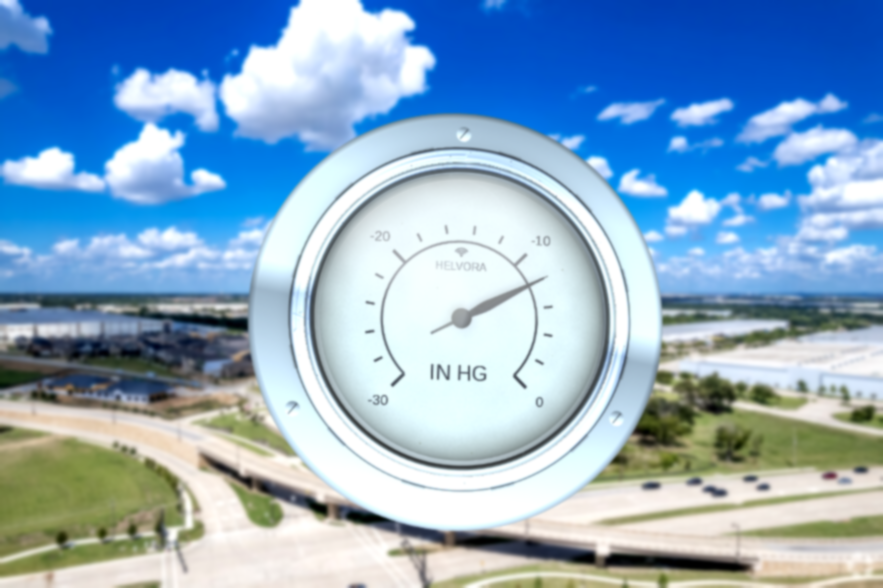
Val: -8 inHg
